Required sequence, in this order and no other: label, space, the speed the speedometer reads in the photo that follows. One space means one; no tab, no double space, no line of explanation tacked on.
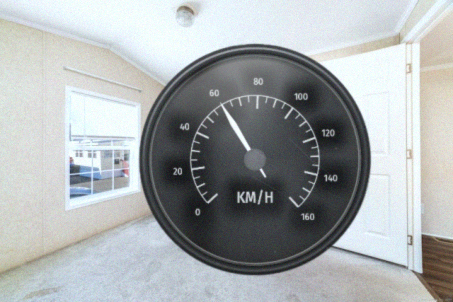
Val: 60 km/h
